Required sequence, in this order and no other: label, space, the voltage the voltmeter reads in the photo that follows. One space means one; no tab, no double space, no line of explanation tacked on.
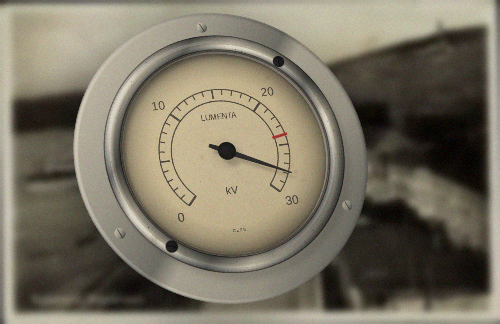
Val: 28 kV
